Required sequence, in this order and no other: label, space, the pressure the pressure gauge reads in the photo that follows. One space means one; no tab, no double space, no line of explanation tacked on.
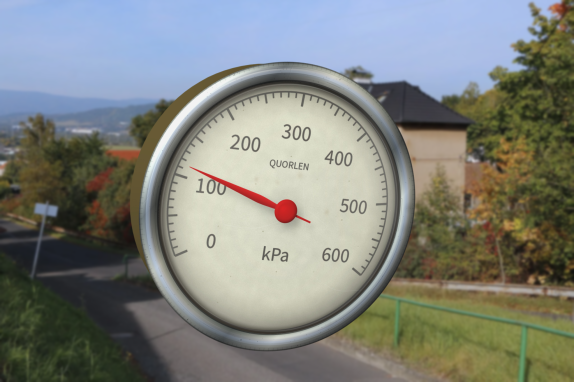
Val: 115 kPa
